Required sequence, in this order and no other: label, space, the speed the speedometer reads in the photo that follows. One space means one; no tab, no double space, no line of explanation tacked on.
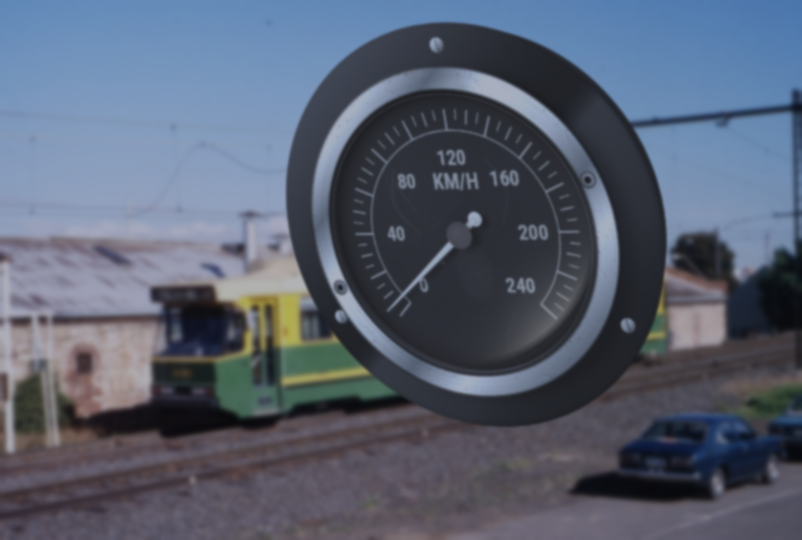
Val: 5 km/h
